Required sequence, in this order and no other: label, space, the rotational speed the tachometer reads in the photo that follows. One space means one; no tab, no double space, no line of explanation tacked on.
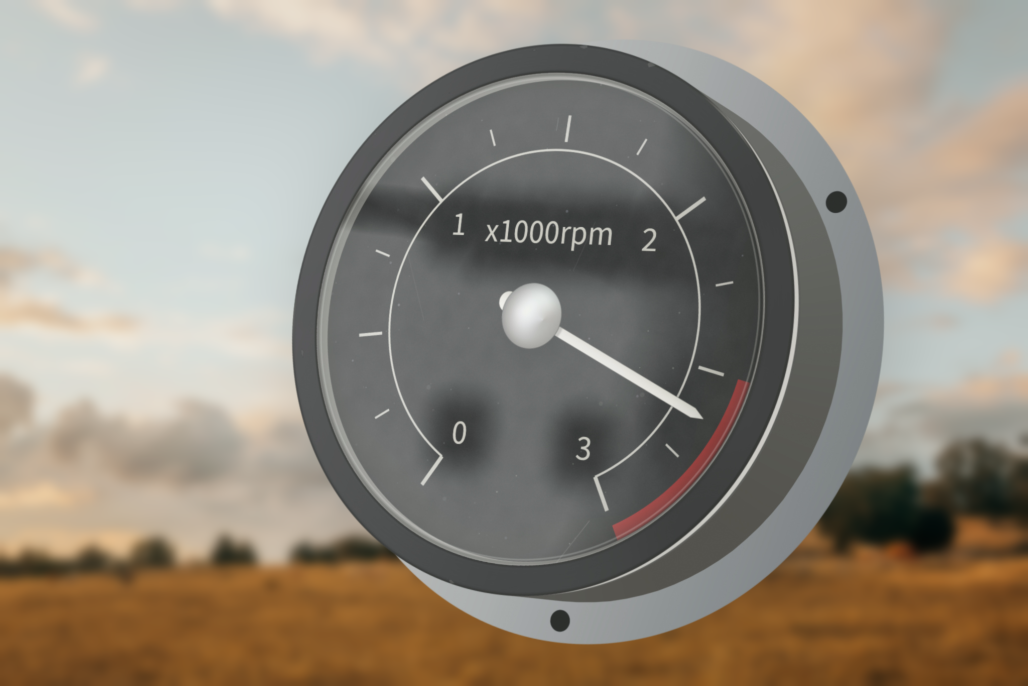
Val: 2625 rpm
